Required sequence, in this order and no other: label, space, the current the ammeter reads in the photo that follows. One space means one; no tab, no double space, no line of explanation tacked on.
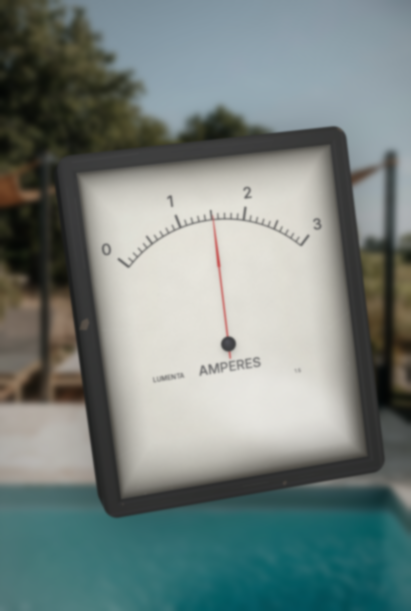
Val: 1.5 A
